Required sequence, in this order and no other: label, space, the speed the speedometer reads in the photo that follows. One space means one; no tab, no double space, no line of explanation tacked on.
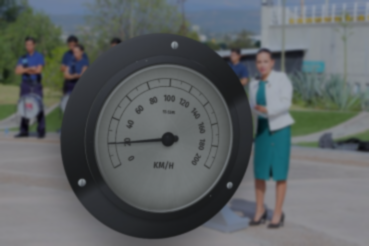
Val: 20 km/h
